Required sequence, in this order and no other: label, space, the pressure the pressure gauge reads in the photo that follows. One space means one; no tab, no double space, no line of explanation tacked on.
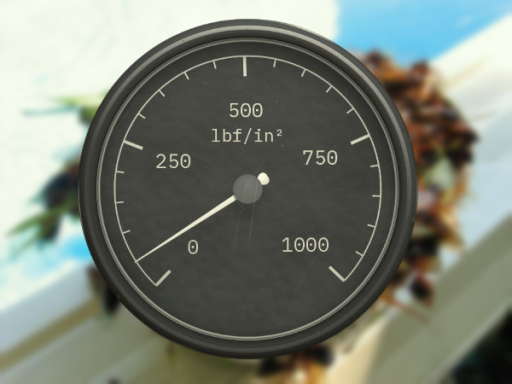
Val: 50 psi
